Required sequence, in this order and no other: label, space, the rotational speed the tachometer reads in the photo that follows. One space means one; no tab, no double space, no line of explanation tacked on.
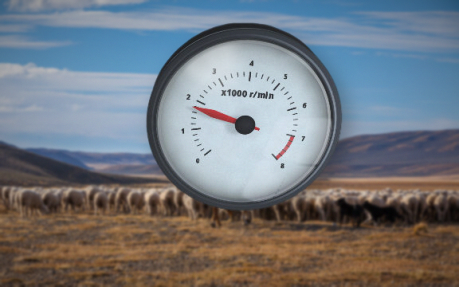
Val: 1800 rpm
